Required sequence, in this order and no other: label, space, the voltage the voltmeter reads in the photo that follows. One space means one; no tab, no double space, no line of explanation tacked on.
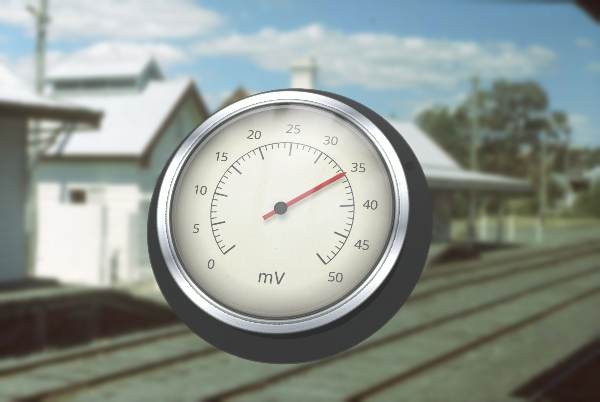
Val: 35 mV
